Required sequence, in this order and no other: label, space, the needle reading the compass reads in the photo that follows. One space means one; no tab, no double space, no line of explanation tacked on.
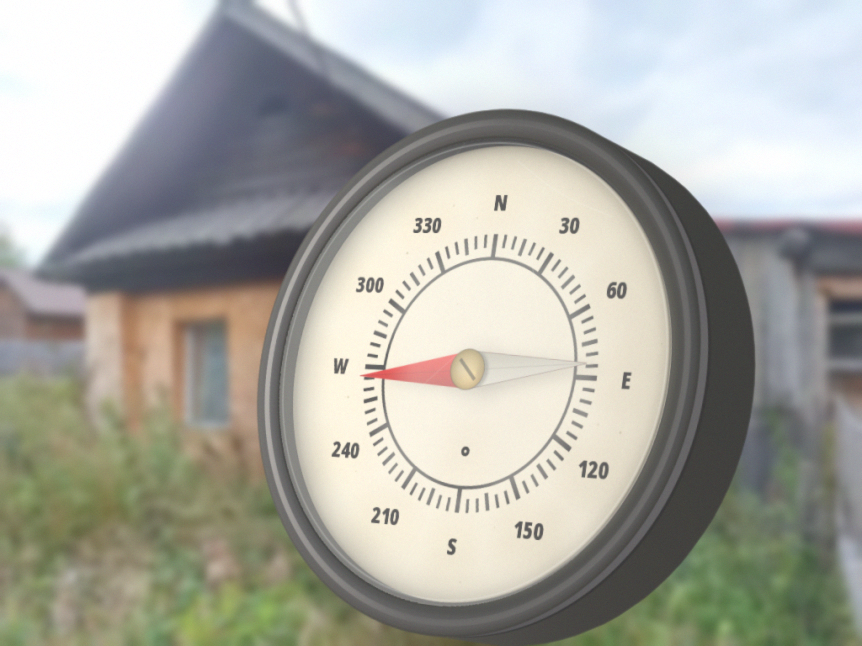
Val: 265 °
